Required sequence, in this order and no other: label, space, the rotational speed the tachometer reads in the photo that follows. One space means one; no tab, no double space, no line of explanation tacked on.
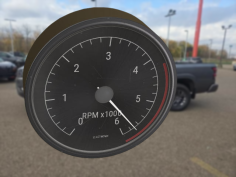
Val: 5700 rpm
